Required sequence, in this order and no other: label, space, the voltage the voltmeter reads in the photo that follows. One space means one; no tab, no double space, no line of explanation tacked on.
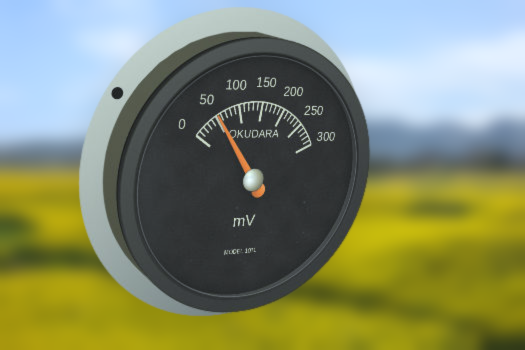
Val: 50 mV
